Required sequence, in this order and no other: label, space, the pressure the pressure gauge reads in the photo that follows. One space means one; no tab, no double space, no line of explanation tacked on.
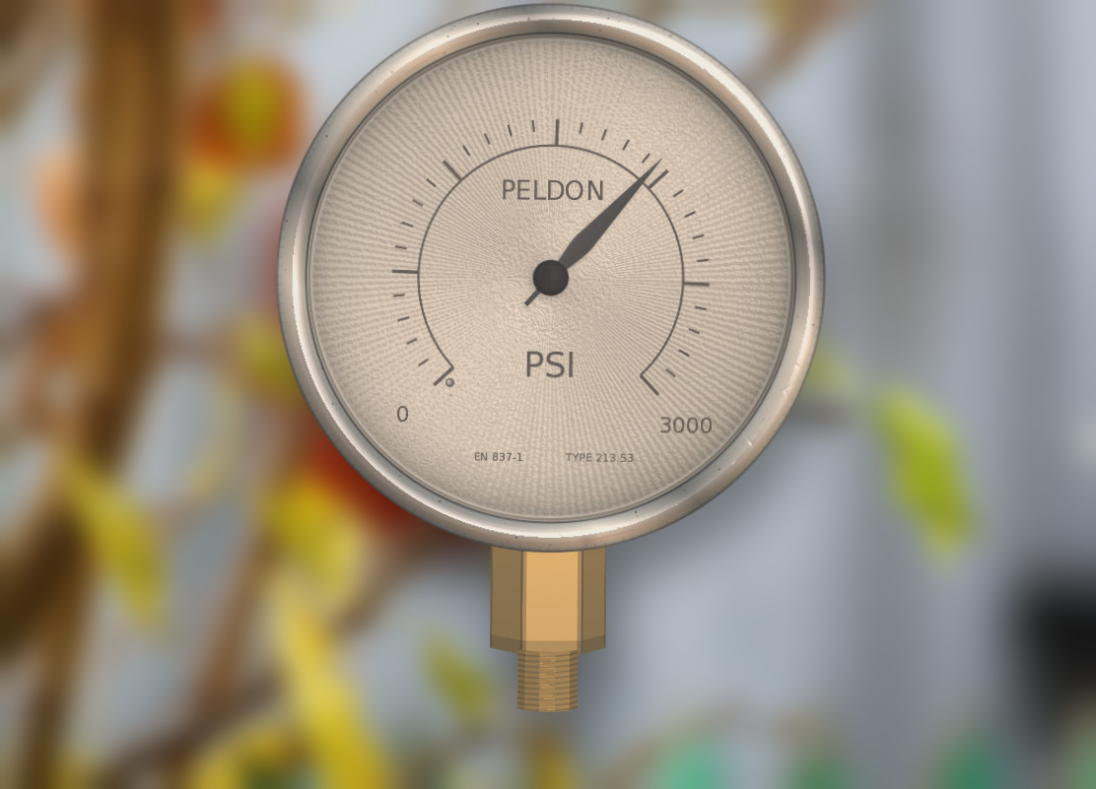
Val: 1950 psi
